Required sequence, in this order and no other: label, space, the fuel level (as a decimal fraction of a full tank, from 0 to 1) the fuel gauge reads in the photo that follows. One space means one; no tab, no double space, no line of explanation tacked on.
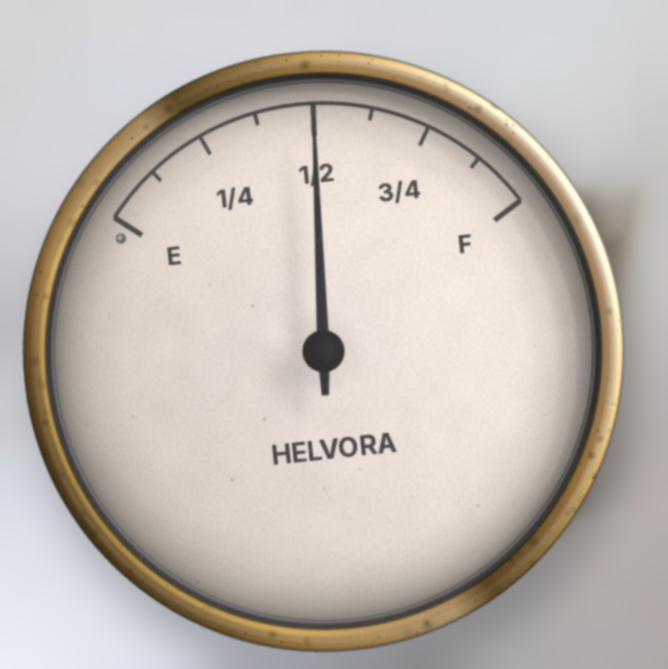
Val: 0.5
